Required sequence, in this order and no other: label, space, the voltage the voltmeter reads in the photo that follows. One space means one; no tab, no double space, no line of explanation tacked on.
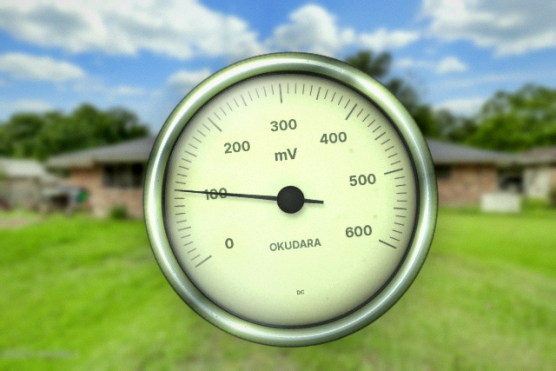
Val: 100 mV
